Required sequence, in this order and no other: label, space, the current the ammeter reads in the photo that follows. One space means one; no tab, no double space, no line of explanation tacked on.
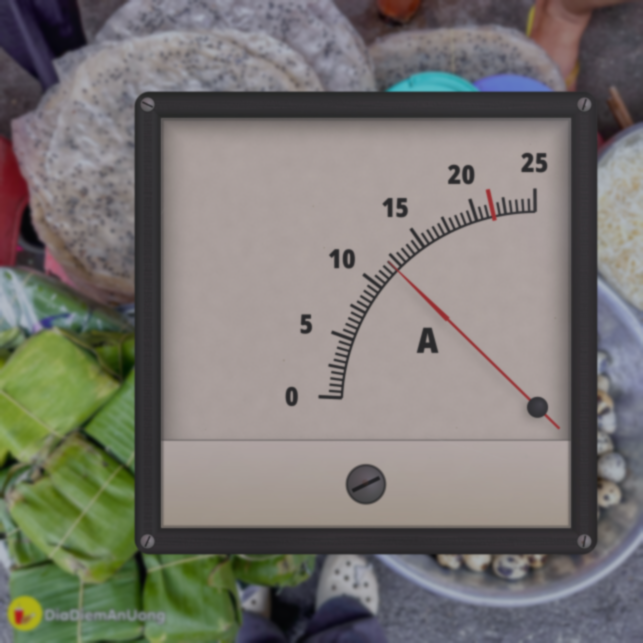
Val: 12 A
